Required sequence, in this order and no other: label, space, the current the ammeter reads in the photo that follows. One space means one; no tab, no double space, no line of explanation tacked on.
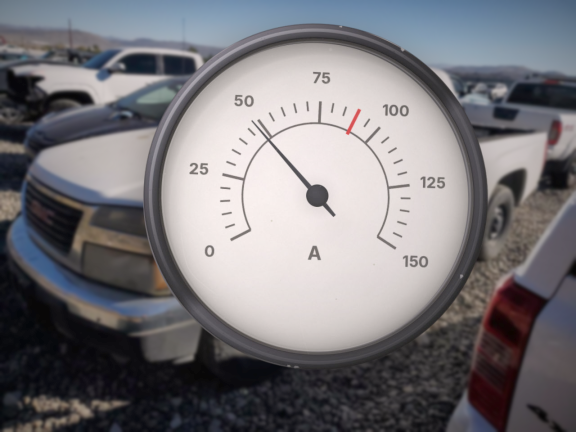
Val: 47.5 A
